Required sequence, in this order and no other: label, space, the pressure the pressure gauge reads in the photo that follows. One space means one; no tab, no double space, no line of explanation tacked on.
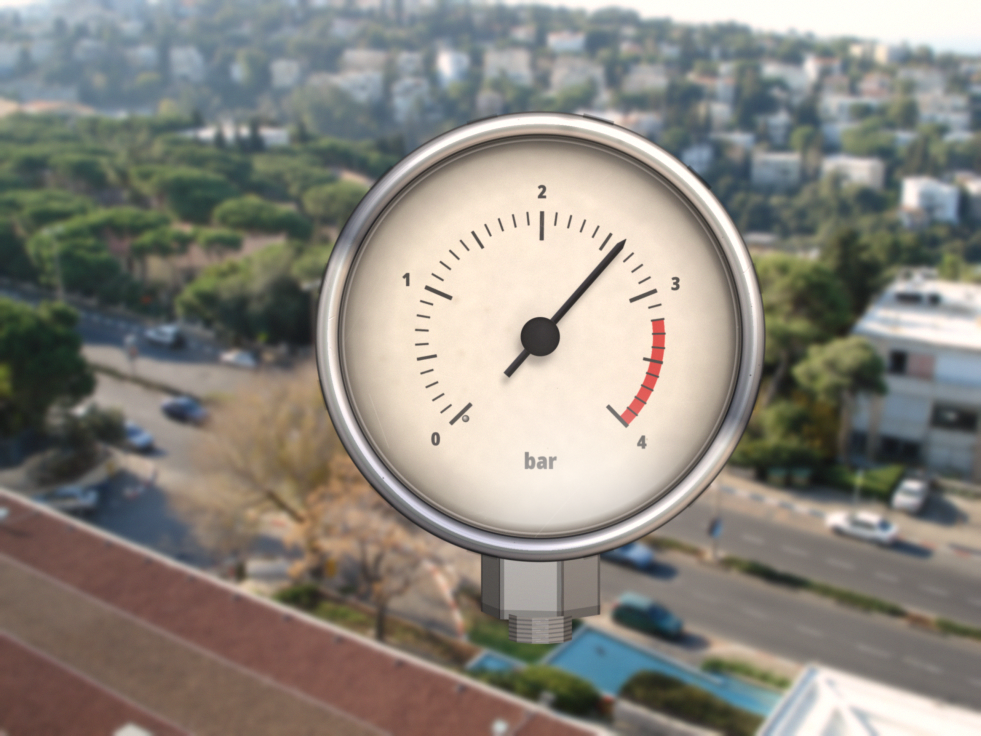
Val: 2.6 bar
